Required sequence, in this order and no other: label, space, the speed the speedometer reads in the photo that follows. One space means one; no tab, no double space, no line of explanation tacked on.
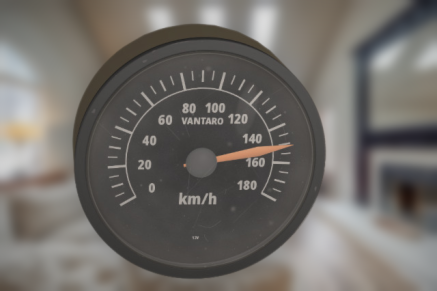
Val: 150 km/h
